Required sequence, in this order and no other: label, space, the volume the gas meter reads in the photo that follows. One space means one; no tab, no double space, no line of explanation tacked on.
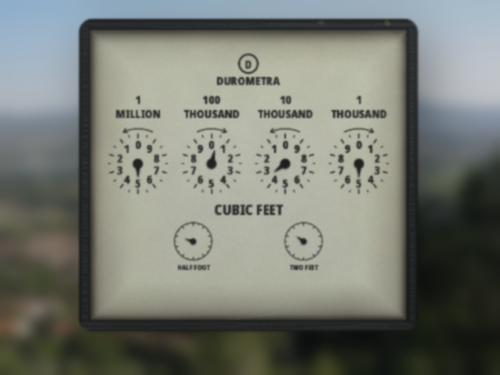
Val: 503500 ft³
